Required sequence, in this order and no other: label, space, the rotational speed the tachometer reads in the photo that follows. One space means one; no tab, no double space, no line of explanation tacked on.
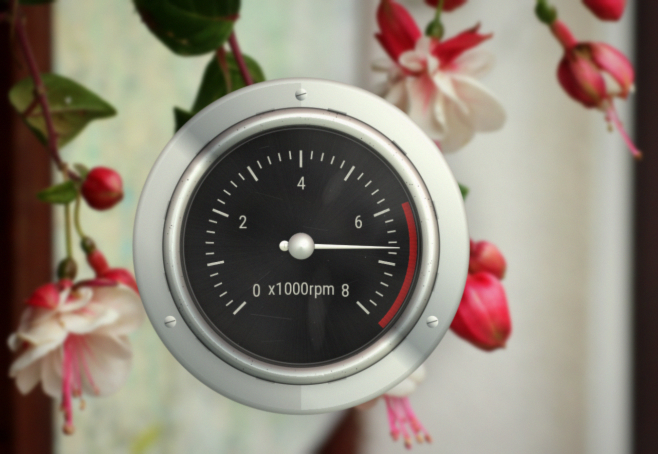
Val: 6700 rpm
